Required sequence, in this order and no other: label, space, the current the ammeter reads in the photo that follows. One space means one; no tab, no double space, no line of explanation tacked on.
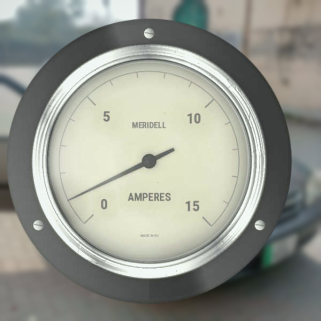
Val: 1 A
